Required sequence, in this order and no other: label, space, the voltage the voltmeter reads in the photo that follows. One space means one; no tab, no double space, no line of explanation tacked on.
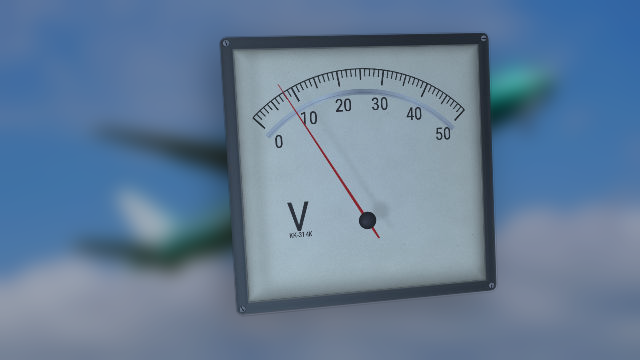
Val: 8 V
